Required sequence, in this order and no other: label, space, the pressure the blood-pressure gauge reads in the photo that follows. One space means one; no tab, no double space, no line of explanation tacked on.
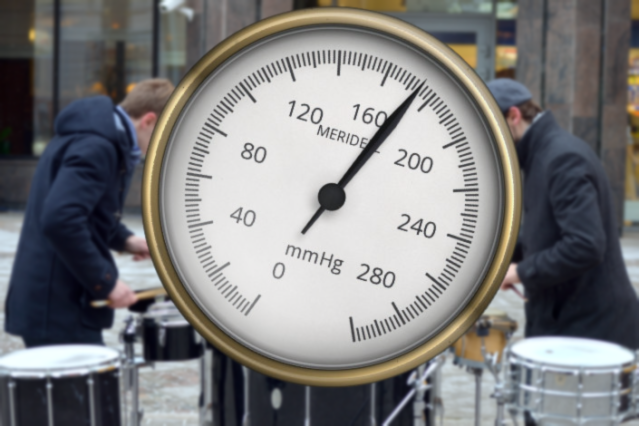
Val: 174 mmHg
